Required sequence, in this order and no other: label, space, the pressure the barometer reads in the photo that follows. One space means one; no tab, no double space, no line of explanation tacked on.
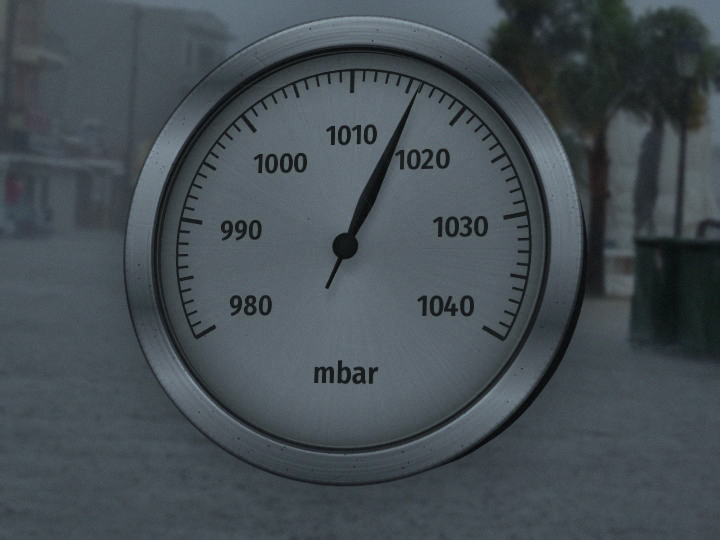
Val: 1016 mbar
